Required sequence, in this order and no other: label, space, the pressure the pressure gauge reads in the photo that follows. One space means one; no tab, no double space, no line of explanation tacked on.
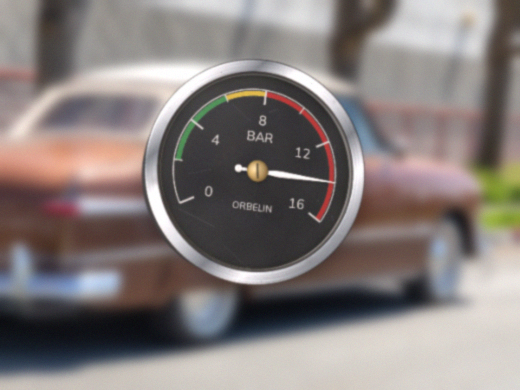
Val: 14 bar
